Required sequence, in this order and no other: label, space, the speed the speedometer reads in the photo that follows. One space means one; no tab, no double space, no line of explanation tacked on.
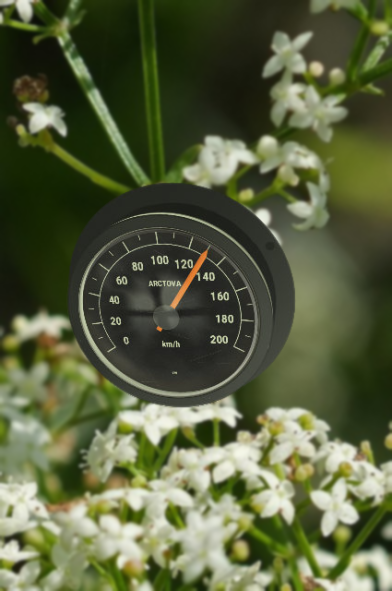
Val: 130 km/h
